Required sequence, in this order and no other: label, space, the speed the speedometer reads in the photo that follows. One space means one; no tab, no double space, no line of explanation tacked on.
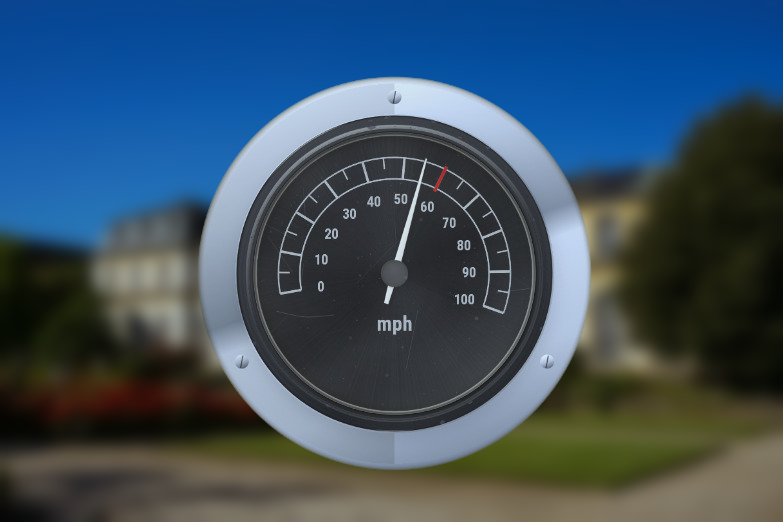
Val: 55 mph
